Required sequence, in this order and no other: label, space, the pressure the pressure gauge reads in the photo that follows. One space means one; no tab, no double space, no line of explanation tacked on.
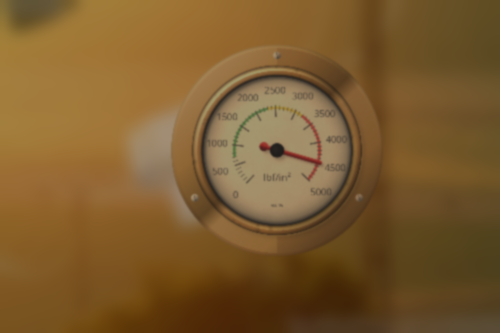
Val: 4500 psi
